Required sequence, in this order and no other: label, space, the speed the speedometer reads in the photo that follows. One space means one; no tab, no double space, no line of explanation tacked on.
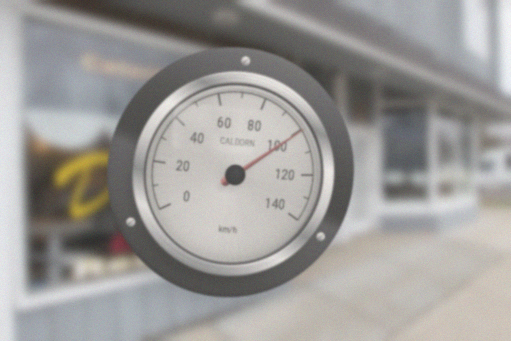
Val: 100 km/h
